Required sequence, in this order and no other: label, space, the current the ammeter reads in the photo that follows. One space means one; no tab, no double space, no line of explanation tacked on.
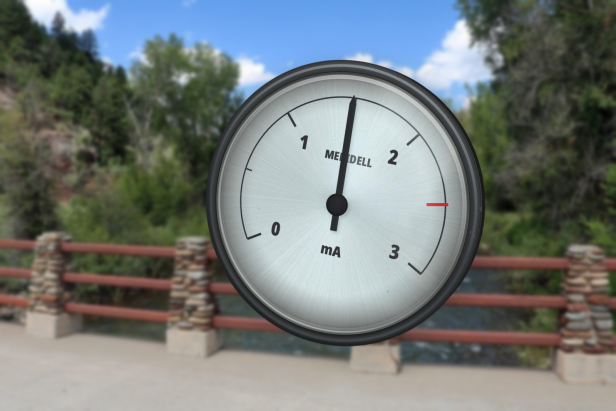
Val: 1.5 mA
